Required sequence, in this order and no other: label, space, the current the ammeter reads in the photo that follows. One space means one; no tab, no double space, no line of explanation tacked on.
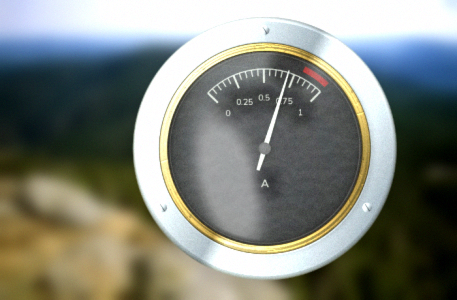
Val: 0.7 A
